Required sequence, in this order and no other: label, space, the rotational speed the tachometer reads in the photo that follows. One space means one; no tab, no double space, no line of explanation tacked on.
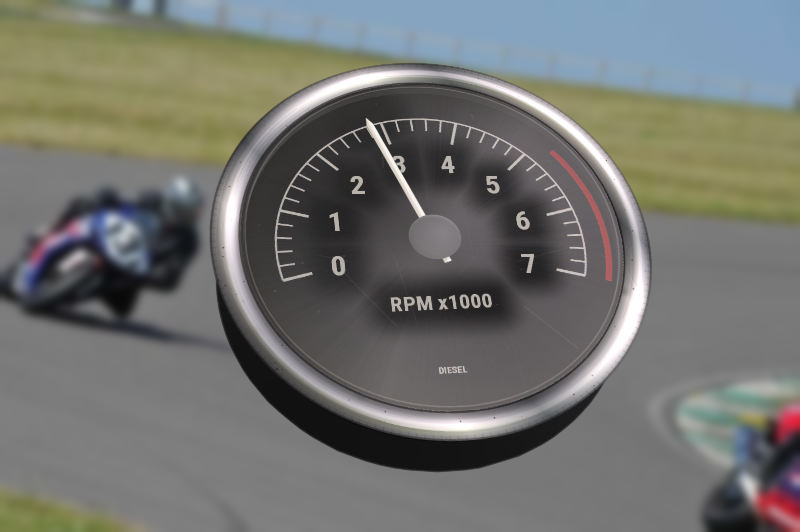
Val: 2800 rpm
